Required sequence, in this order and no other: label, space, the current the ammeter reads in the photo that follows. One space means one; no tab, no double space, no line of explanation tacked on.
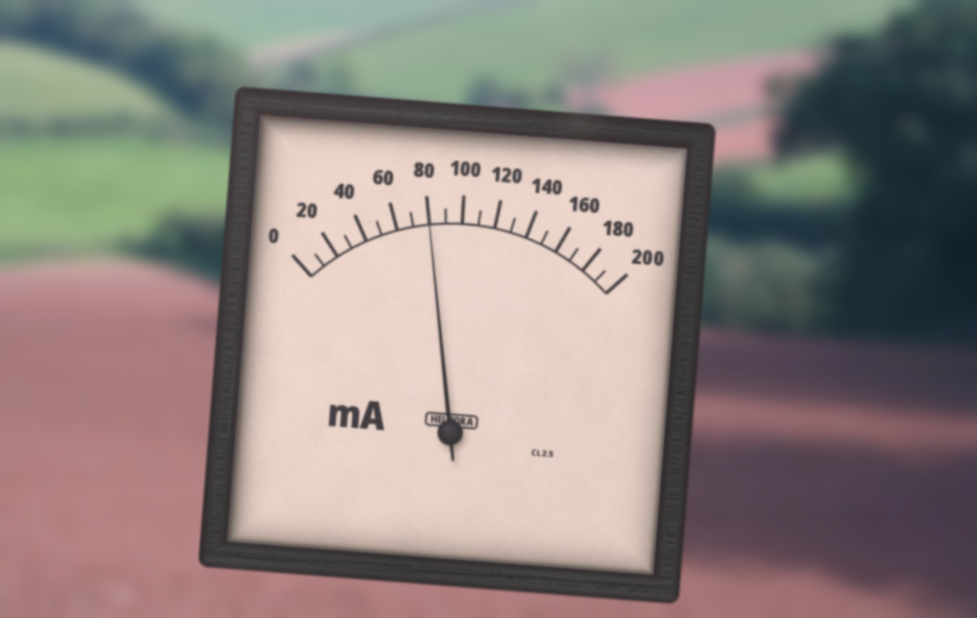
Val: 80 mA
